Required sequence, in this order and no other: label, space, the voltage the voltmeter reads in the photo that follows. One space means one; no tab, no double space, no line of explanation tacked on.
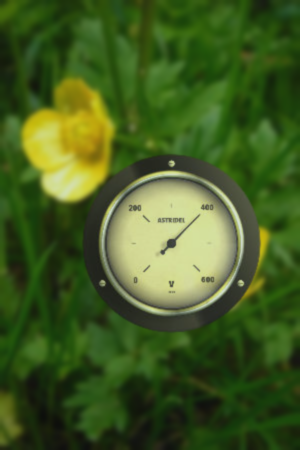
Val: 400 V
